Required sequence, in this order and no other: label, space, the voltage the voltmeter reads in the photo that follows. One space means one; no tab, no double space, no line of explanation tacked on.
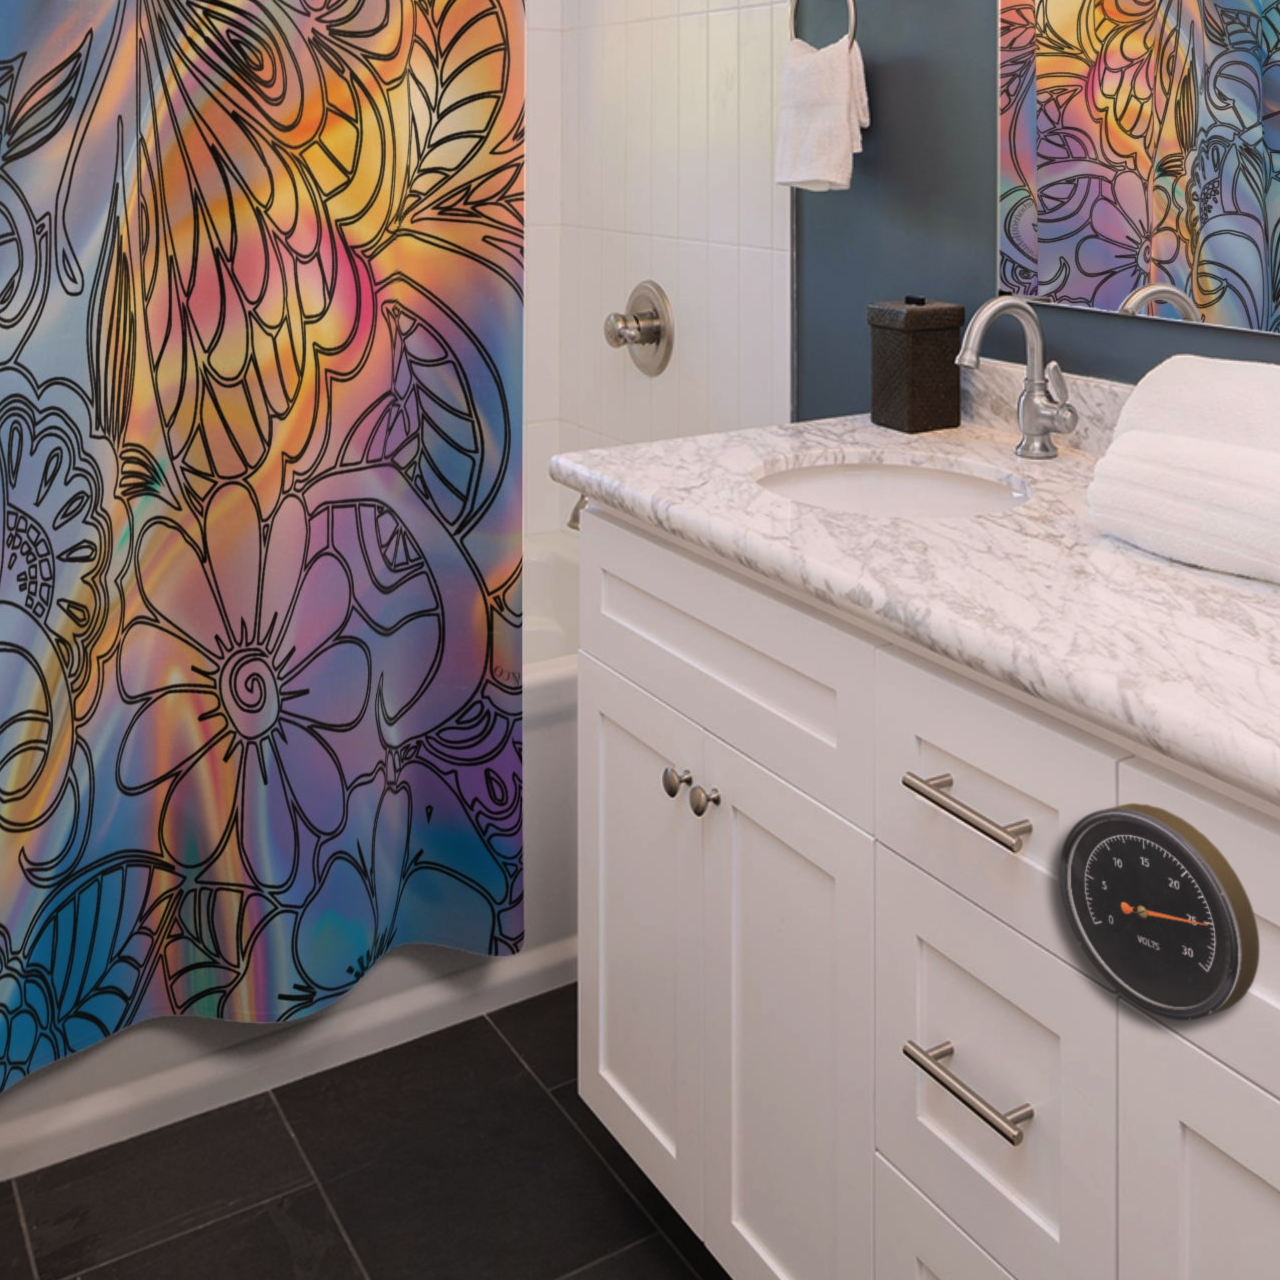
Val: 25 V
